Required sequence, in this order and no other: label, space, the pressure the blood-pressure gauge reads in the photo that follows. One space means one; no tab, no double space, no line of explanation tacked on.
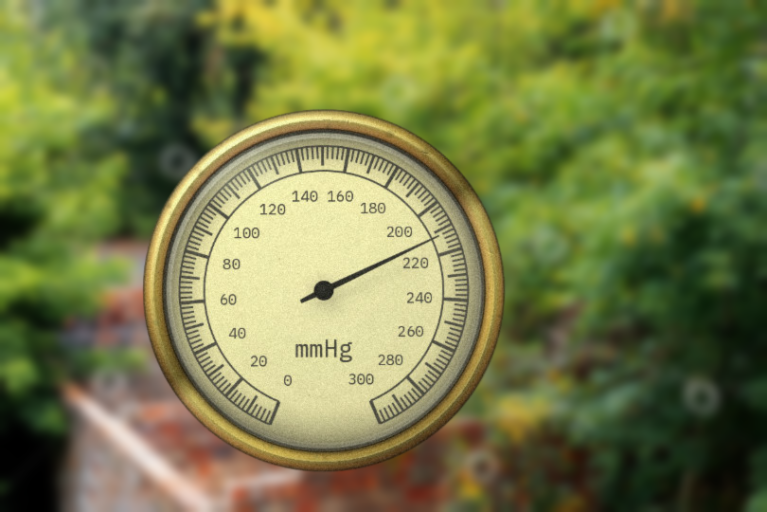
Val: 212 mmHg
